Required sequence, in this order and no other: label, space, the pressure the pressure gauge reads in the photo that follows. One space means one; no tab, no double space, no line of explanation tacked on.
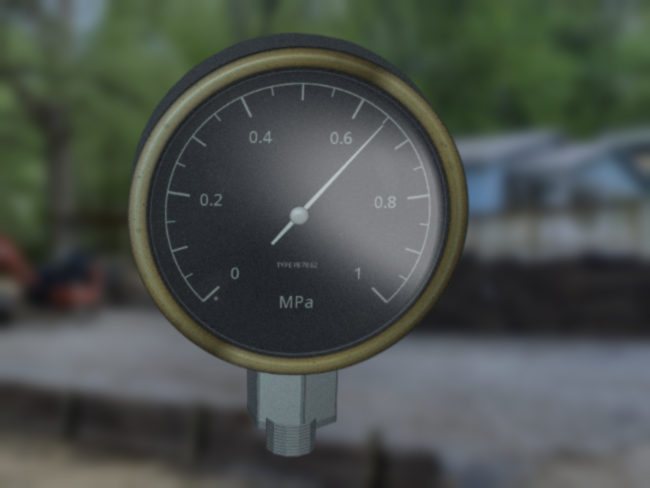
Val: 0.65 MPa
